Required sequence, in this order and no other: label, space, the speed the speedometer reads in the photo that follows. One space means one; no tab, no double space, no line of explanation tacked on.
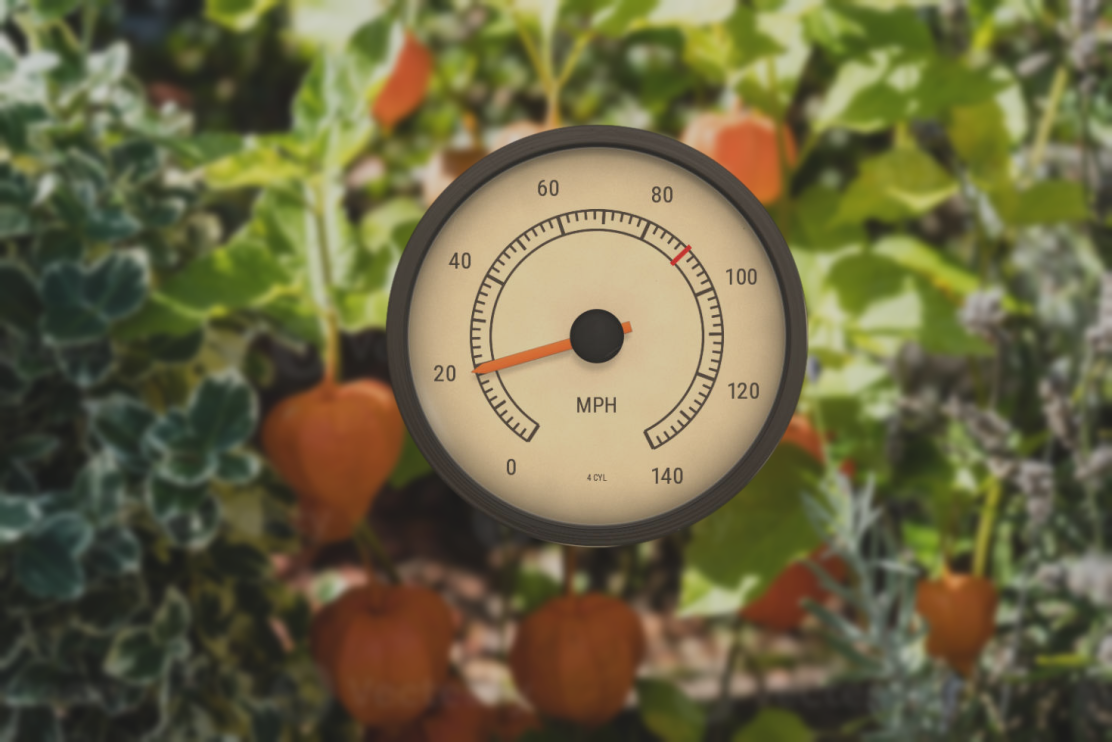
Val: 19 mph
